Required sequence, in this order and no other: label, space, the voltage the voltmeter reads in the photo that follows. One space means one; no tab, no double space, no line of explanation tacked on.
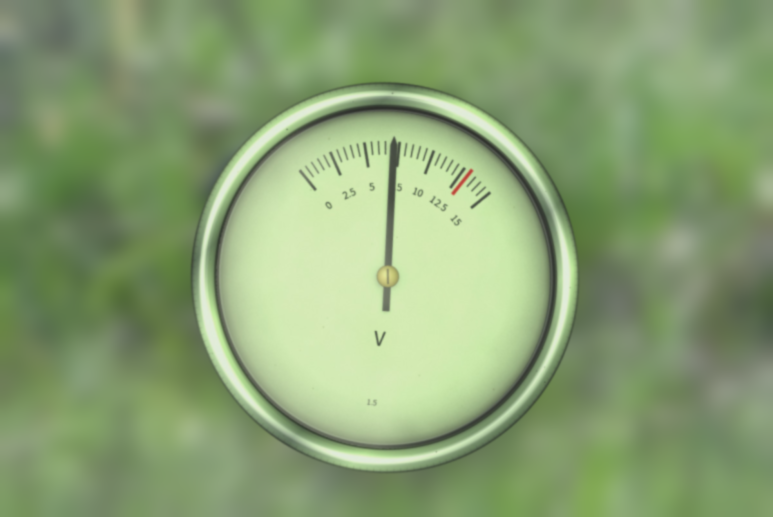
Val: 7 V
